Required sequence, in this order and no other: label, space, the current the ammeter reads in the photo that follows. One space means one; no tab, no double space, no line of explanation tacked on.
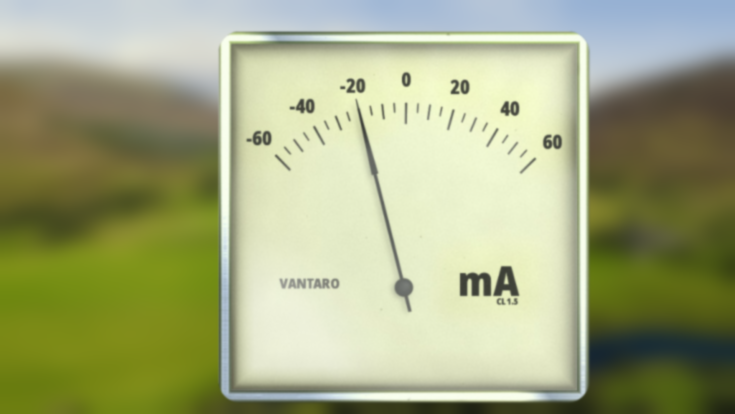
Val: -20 mA
